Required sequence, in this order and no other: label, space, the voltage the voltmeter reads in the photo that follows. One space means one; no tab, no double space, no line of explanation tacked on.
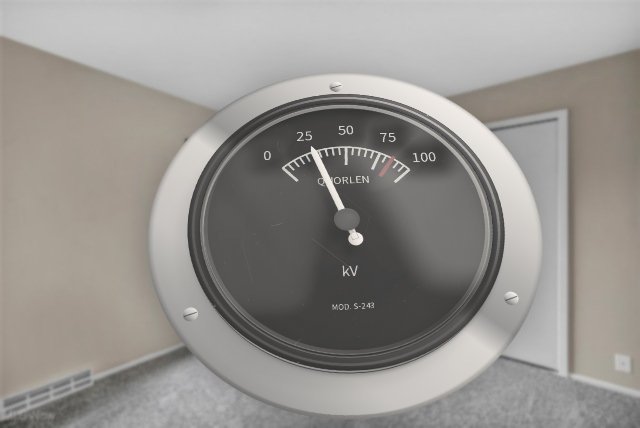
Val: 25 kV
